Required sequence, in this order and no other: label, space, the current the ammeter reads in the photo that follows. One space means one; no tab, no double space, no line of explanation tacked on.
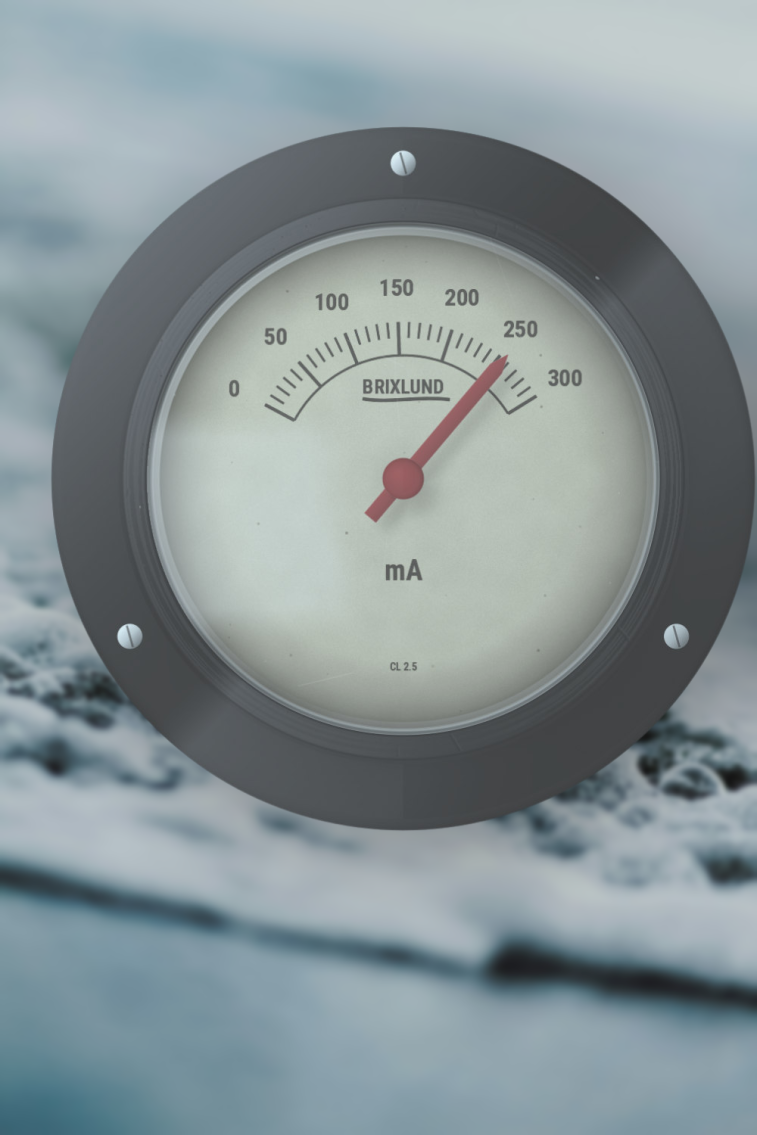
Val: 255 mA
